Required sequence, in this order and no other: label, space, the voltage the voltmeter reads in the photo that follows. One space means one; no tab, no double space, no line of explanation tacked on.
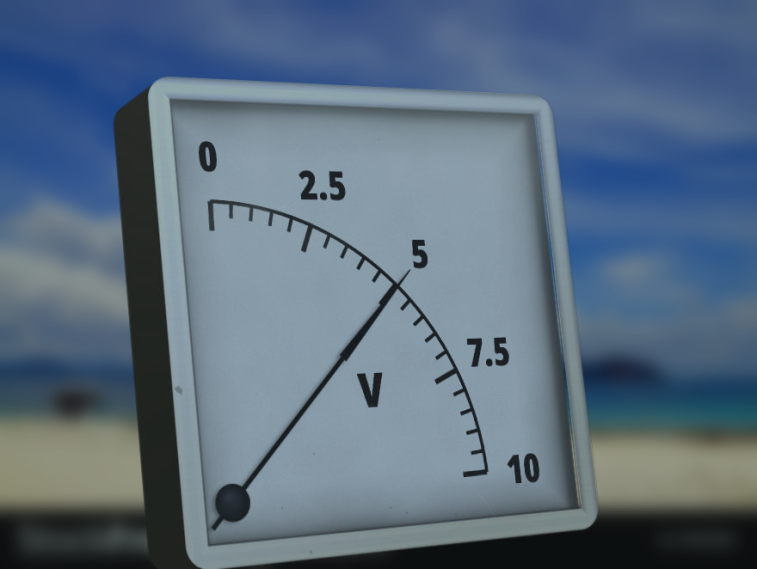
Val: 5 V
